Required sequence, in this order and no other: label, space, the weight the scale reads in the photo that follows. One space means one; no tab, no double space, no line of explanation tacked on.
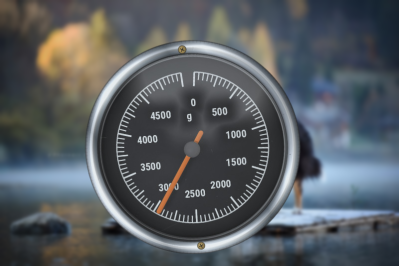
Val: 2950 g
